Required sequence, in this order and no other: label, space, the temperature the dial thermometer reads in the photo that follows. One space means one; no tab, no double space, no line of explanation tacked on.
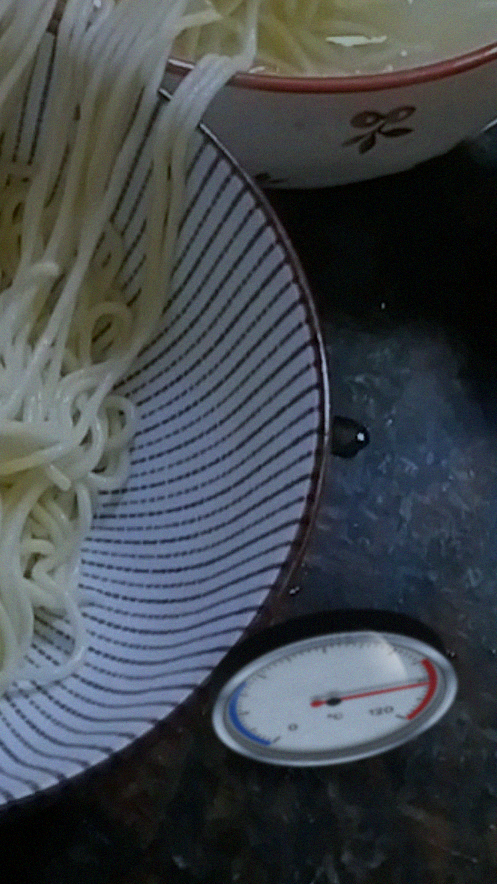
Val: 100 °C
